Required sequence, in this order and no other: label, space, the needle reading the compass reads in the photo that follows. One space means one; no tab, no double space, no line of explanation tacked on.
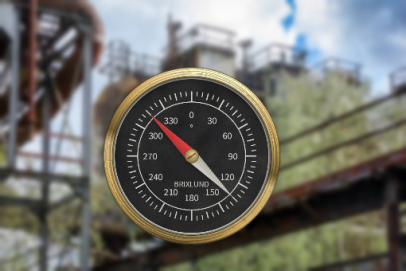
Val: 315 °
